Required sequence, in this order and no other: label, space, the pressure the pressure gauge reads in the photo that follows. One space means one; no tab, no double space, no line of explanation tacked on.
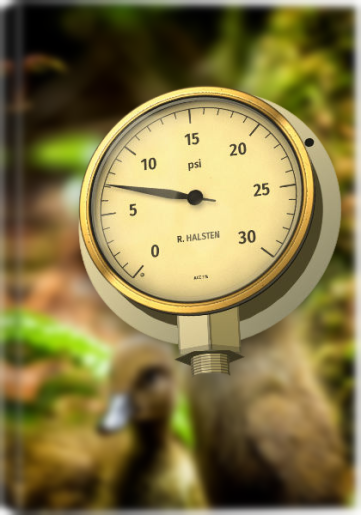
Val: 7 psi
